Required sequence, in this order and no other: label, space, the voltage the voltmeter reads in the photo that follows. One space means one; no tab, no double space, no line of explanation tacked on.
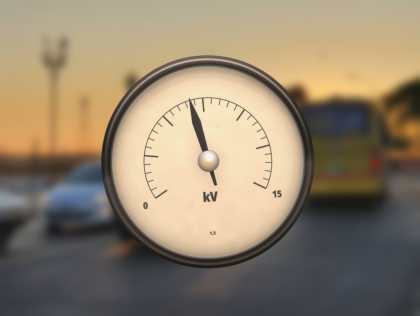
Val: 6.75 kV
